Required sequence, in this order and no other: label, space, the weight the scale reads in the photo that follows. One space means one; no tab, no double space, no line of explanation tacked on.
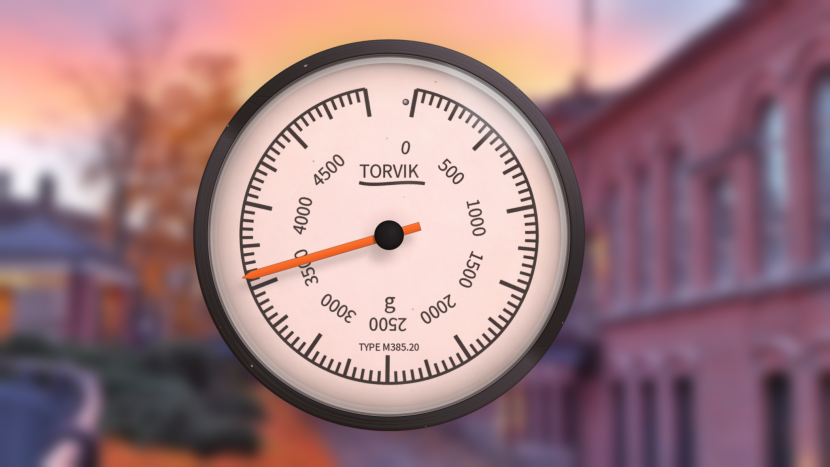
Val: 3575 g
